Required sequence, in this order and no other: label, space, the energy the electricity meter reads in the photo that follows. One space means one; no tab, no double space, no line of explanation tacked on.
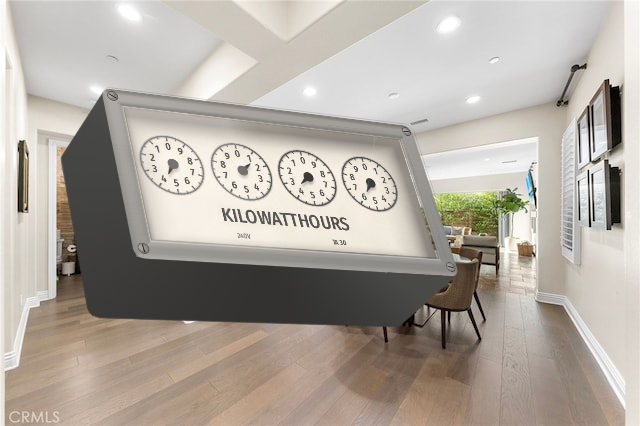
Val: 4136 kWh
